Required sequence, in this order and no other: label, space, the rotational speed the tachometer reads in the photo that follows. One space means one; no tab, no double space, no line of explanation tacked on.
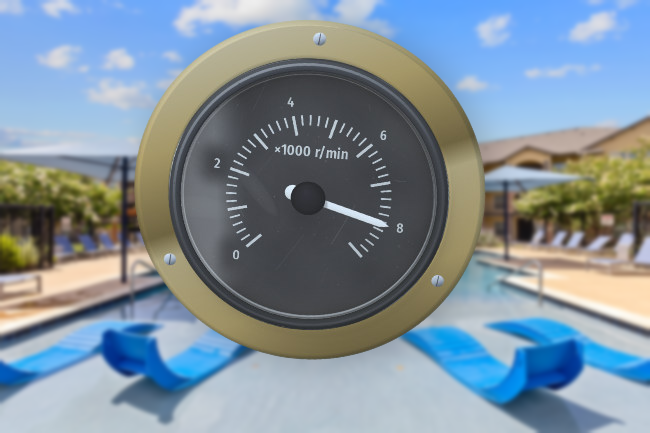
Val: 8000 rpm
